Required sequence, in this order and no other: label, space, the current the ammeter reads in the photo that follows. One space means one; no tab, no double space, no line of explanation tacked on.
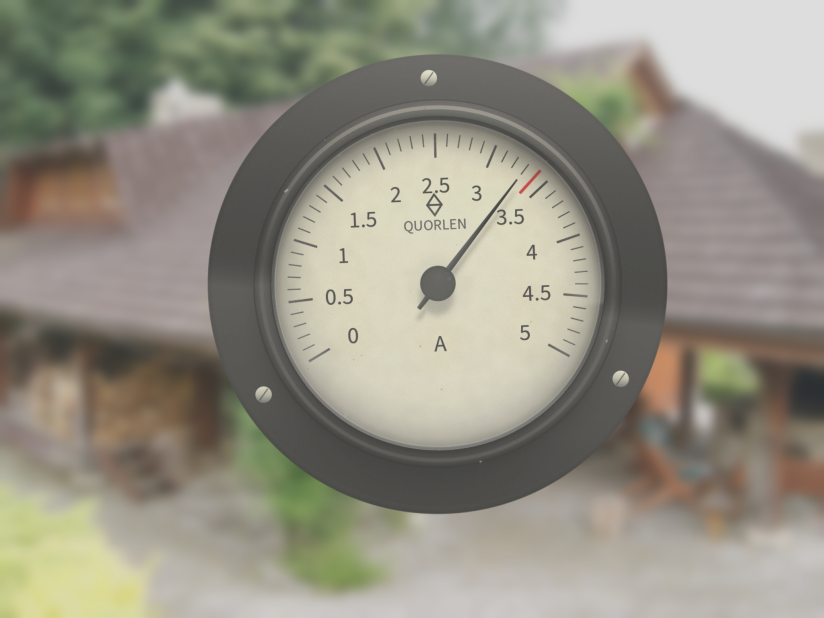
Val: 3.3 A
